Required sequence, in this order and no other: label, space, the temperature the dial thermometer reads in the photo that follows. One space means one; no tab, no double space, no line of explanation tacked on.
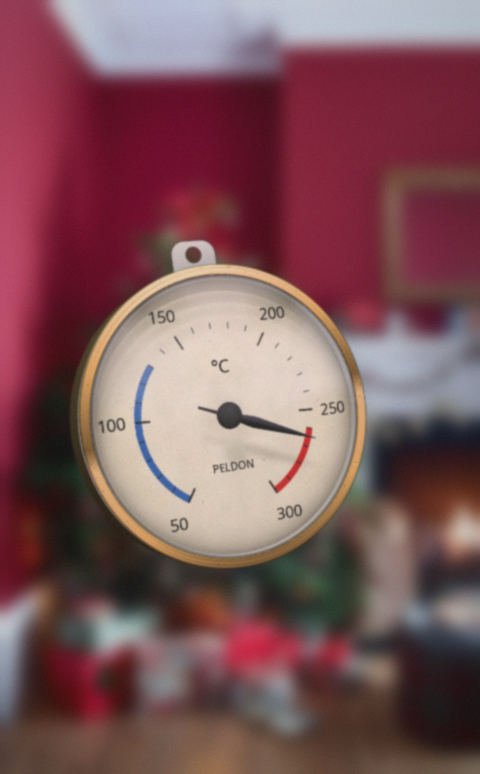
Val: 265 °C
